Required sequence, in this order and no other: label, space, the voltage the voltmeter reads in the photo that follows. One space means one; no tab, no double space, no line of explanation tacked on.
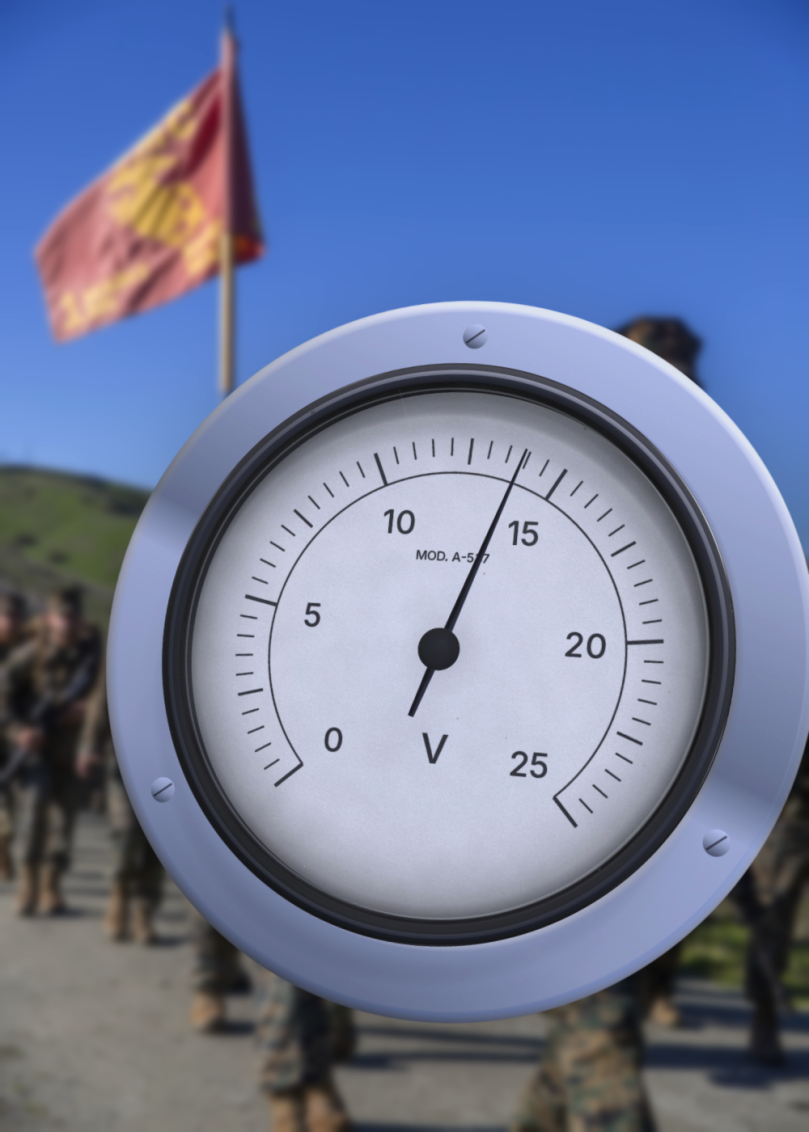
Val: 14 V
